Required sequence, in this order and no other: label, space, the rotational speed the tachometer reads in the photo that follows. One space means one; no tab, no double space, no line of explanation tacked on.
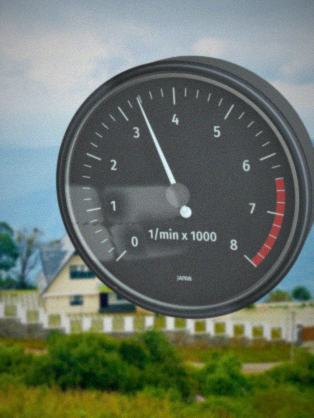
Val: 3400 rpm
